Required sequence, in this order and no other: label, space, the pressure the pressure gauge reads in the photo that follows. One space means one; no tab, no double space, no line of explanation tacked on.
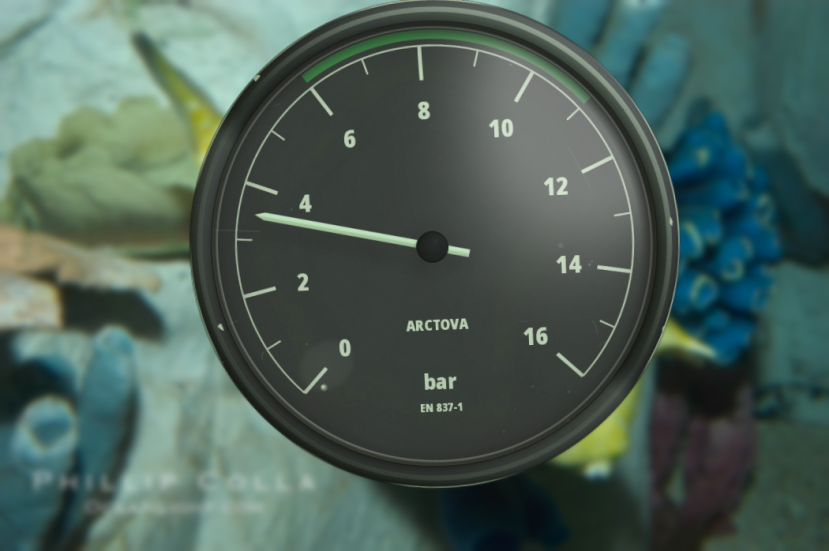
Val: 3.5 bar
